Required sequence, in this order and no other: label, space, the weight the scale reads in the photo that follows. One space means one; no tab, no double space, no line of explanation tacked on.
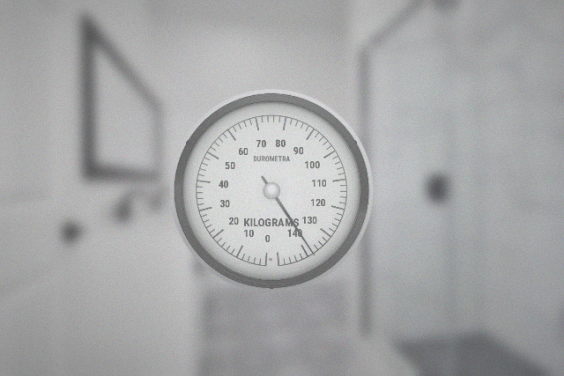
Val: 138 kg
